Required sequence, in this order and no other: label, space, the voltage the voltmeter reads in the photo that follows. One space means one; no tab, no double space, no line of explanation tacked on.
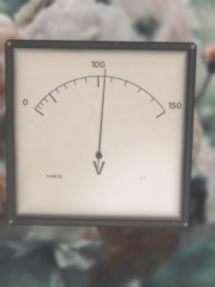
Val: 105 V
